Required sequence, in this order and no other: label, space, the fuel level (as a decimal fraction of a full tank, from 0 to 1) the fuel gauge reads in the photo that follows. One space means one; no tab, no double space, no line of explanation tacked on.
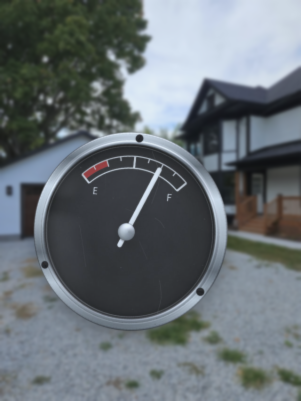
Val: 0.75
